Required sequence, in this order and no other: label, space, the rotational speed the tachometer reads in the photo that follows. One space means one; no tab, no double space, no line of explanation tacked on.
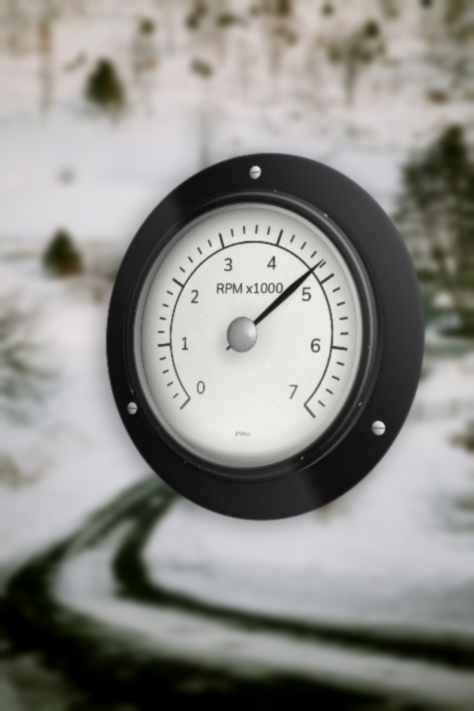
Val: 4800 rpm
